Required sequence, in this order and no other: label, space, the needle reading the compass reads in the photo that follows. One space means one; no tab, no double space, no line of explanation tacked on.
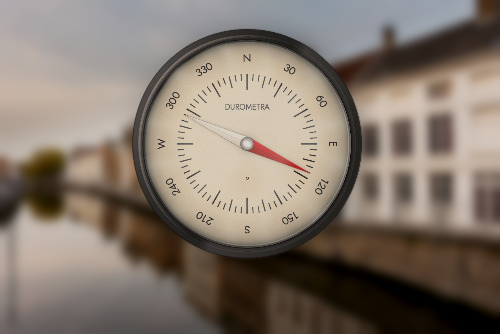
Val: 115 °
